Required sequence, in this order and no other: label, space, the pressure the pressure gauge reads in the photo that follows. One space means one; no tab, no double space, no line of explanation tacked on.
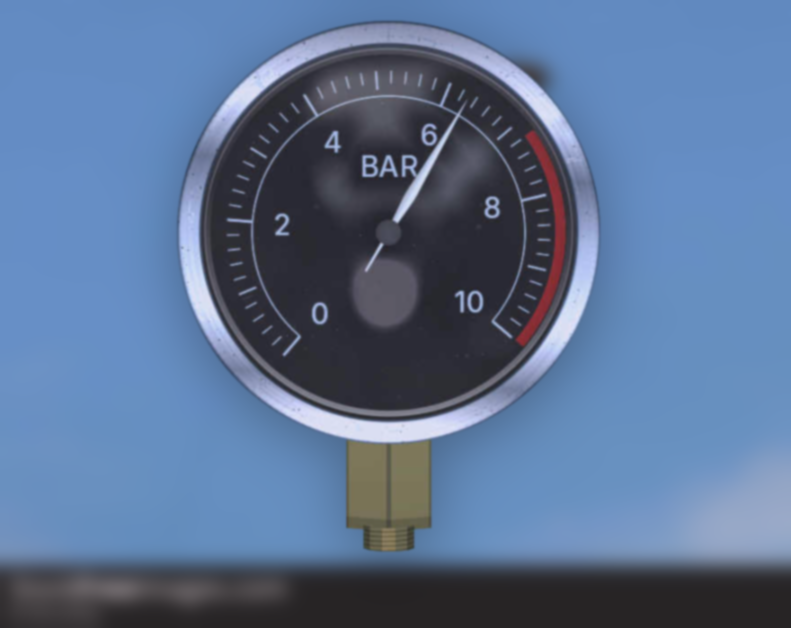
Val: 6.3 bar
